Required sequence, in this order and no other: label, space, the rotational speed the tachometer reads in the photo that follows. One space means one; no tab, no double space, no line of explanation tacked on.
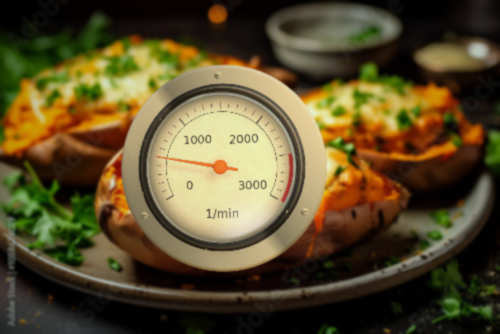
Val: 500 rpm
